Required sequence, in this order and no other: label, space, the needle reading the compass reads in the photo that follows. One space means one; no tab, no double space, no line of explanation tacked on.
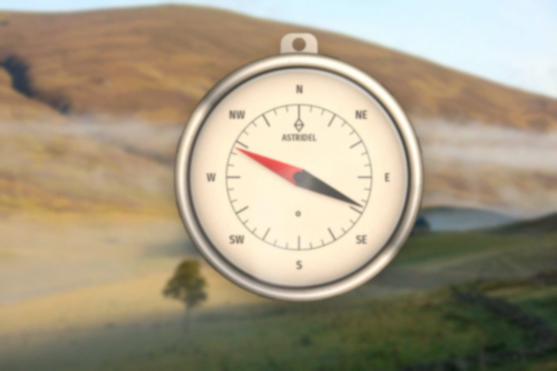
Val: 295 °
